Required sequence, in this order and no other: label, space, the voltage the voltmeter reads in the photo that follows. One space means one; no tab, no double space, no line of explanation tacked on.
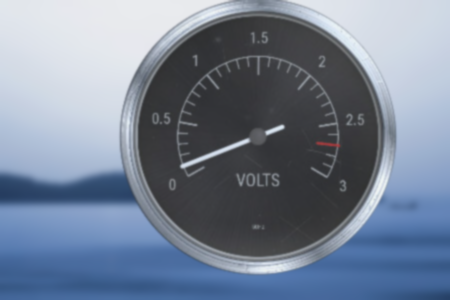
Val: 0.1 V
